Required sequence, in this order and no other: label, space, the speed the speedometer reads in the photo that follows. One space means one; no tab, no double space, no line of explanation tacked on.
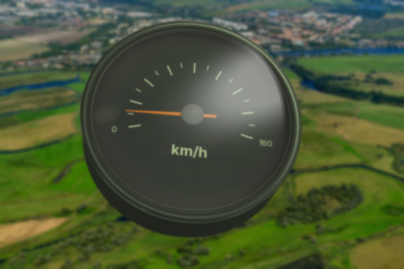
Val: 10 km/h
